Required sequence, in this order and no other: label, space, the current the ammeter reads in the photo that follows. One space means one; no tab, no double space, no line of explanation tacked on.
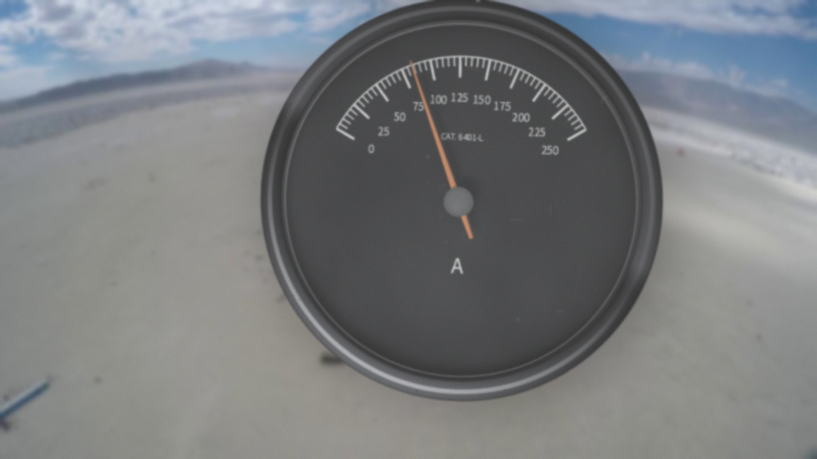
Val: 85 A
